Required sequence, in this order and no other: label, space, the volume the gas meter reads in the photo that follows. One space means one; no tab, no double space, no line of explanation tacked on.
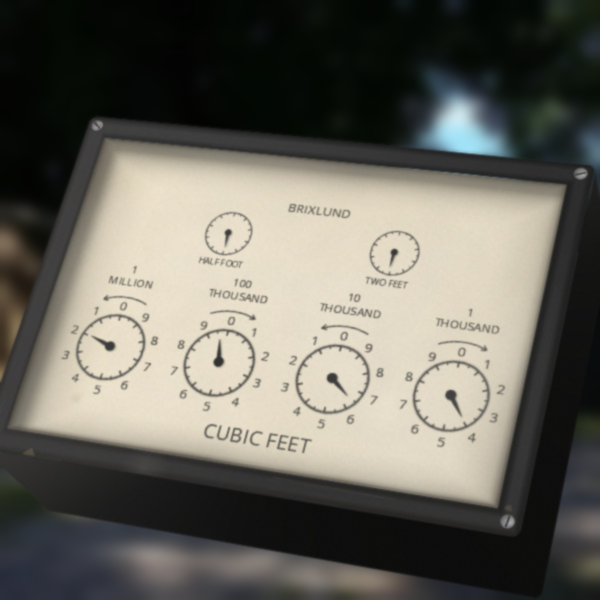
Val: 196400 ft³
